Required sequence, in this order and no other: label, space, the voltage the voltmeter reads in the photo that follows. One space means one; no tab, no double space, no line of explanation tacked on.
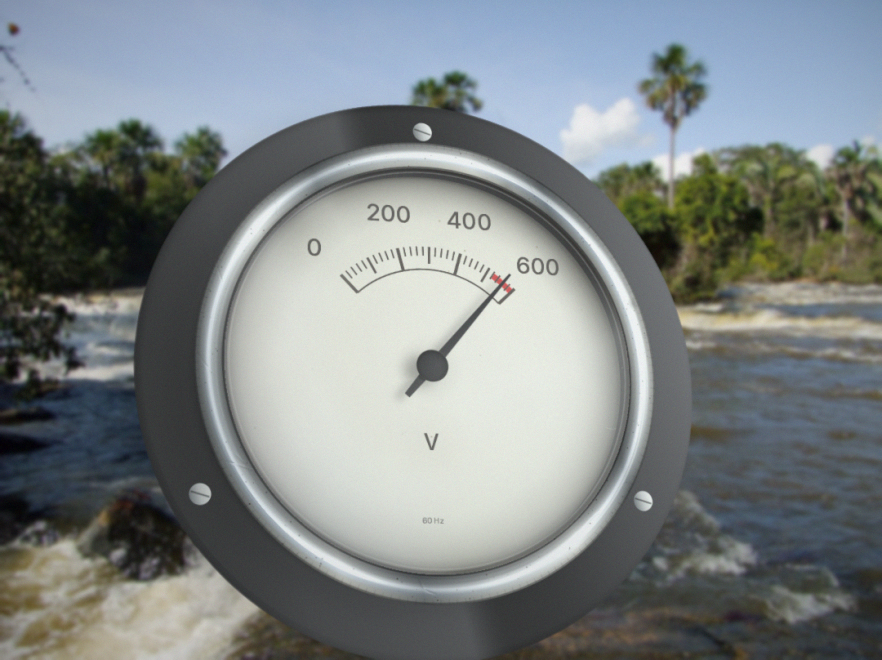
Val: 560 V
